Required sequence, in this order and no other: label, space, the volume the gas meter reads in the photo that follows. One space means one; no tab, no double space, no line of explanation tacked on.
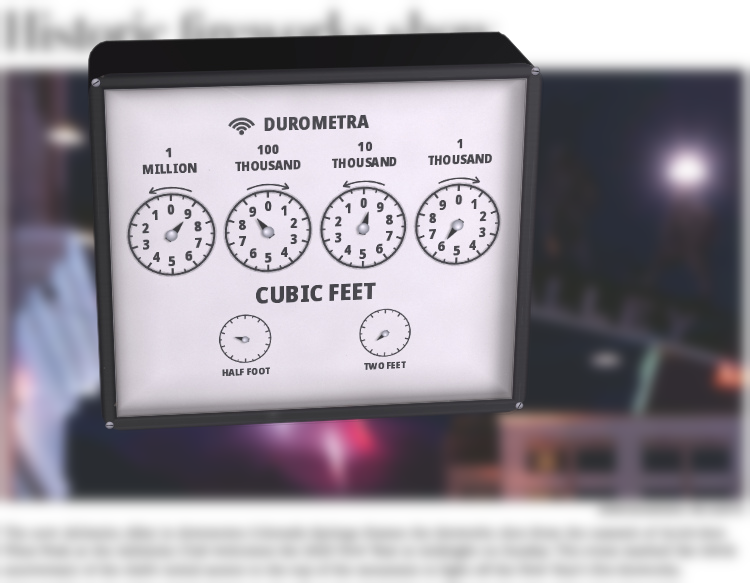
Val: 889600 ft³
